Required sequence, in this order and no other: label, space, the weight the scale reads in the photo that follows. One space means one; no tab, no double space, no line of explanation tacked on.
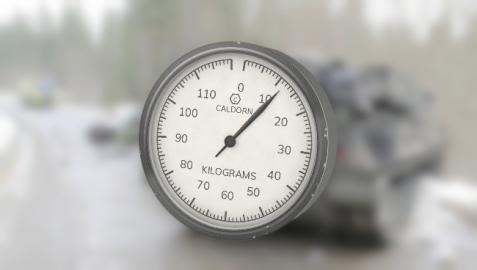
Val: 12 kg
